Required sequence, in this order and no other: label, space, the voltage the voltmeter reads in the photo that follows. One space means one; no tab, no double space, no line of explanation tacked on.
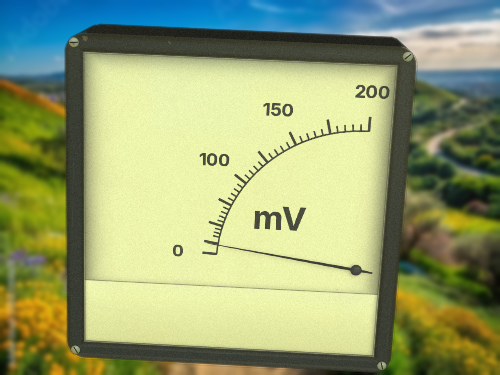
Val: 25 mV
